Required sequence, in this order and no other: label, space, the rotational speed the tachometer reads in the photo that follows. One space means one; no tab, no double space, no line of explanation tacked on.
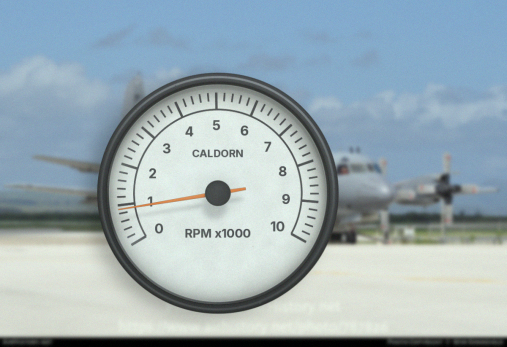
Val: 900 rpm
